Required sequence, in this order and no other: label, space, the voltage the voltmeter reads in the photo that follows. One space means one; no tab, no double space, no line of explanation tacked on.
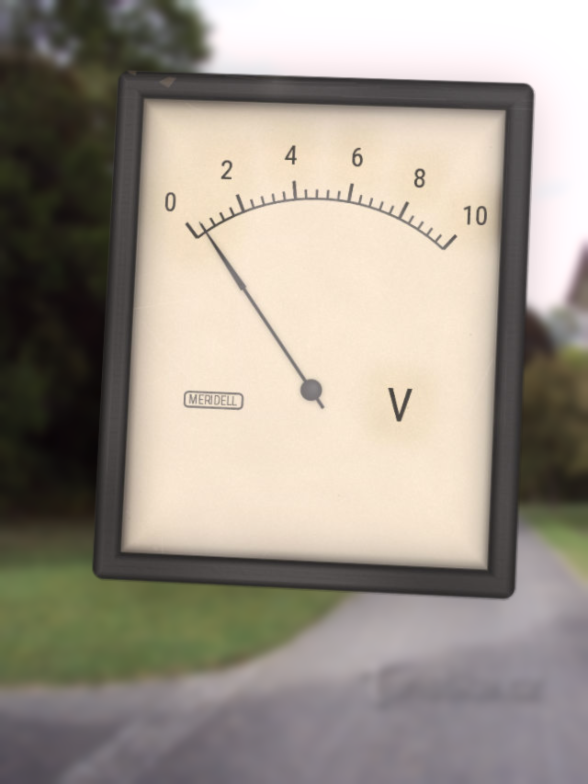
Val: 0.4 V
